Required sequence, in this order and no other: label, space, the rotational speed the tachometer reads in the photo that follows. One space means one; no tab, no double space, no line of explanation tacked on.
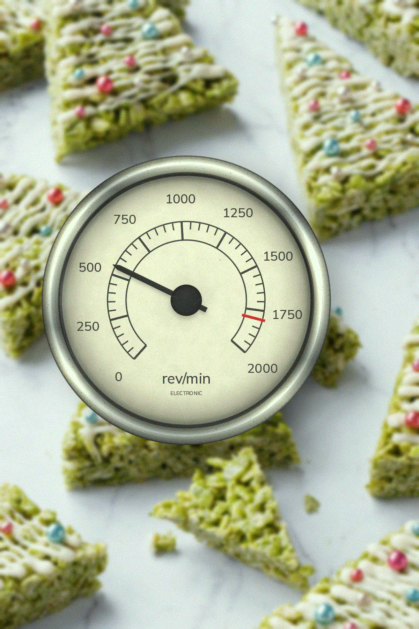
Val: 550 rpm
